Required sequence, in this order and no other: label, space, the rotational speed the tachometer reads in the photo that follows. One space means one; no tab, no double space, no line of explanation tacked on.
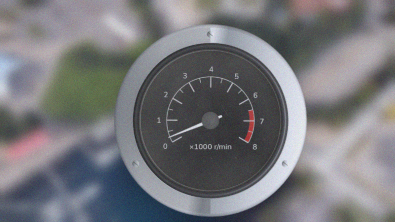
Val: 250 rpm
